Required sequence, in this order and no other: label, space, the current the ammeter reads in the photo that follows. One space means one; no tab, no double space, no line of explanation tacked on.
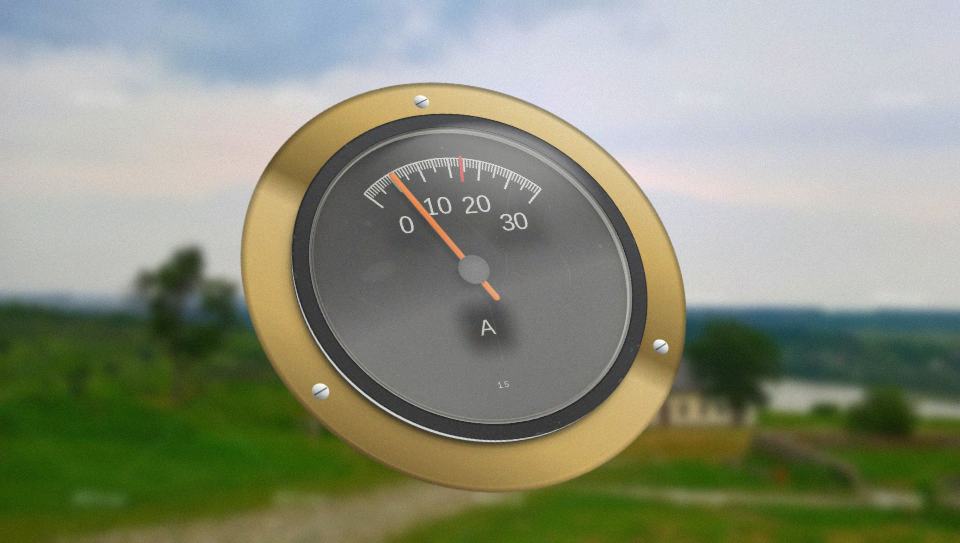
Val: 5 A
